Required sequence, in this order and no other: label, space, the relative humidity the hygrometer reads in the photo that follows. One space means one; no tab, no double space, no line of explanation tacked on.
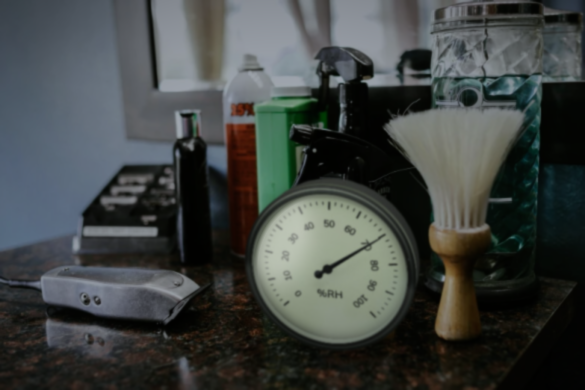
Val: 70 %
